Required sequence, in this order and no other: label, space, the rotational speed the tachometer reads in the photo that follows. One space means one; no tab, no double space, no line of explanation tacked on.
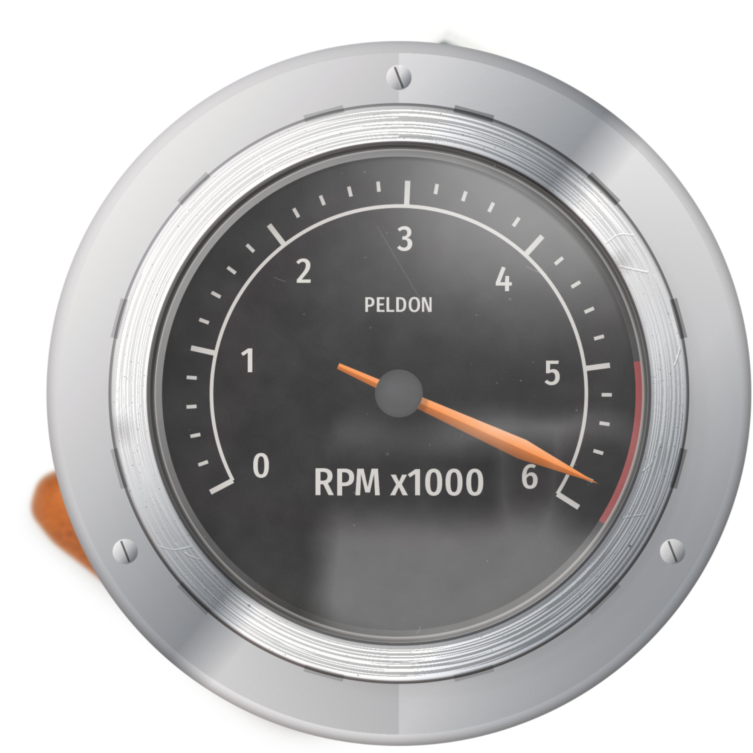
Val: 5800 rpm
